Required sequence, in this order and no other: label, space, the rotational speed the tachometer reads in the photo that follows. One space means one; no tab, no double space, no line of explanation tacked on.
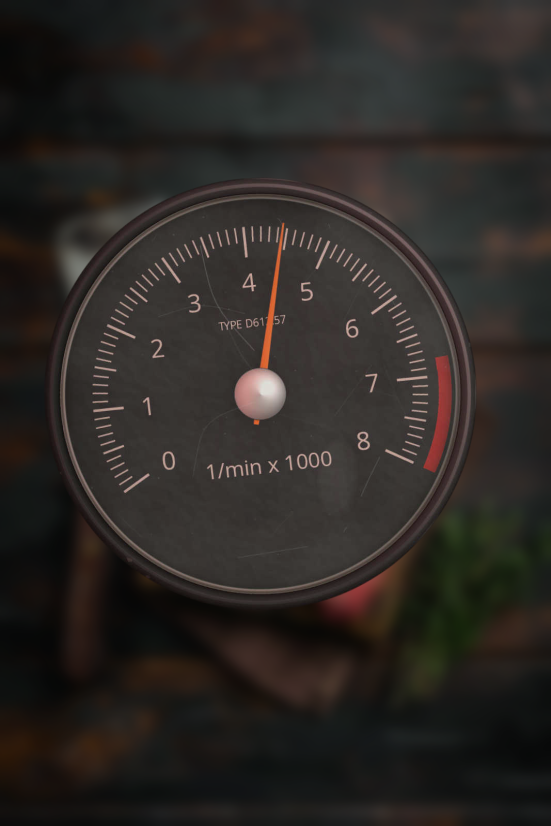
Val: 4450 rpm
